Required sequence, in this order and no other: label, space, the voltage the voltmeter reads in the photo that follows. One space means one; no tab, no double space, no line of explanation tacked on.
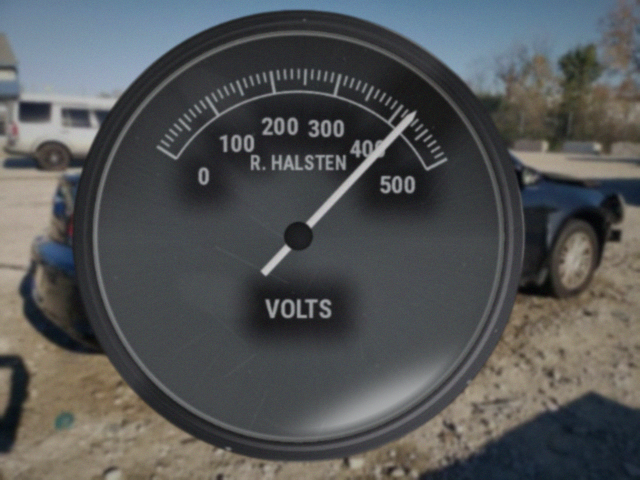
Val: 420 V
